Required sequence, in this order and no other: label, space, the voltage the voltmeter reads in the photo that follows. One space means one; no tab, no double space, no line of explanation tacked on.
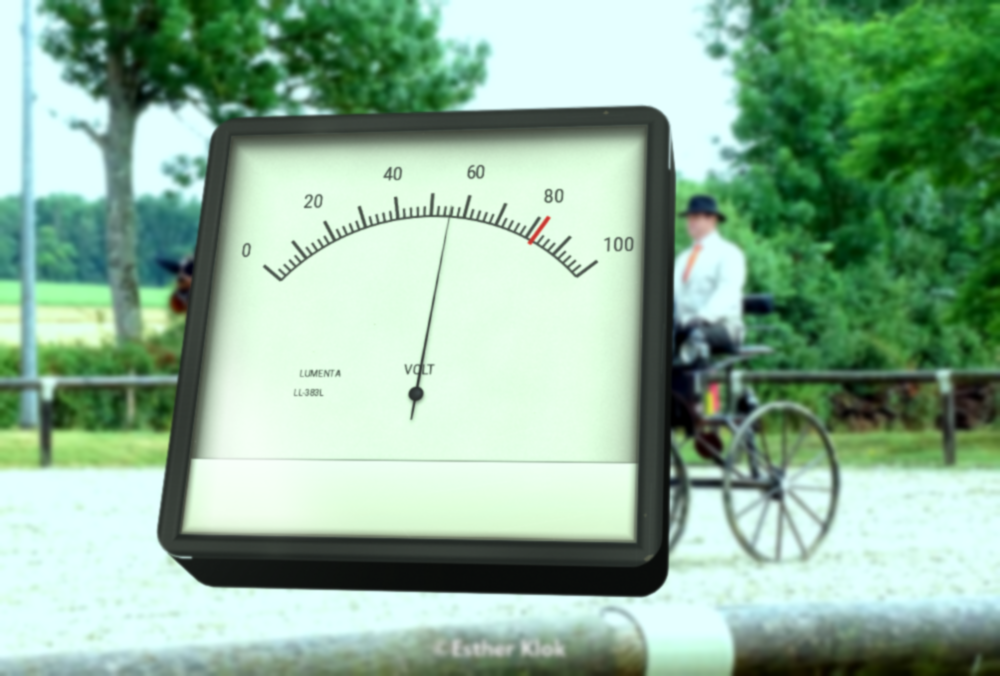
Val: 56 V
